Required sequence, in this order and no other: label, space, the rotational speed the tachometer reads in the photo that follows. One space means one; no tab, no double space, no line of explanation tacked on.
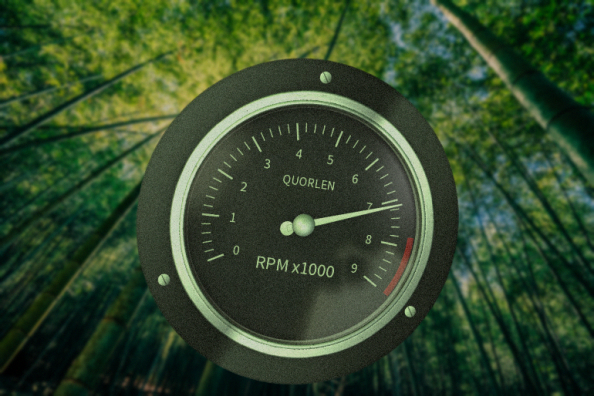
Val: 7100 rpm
